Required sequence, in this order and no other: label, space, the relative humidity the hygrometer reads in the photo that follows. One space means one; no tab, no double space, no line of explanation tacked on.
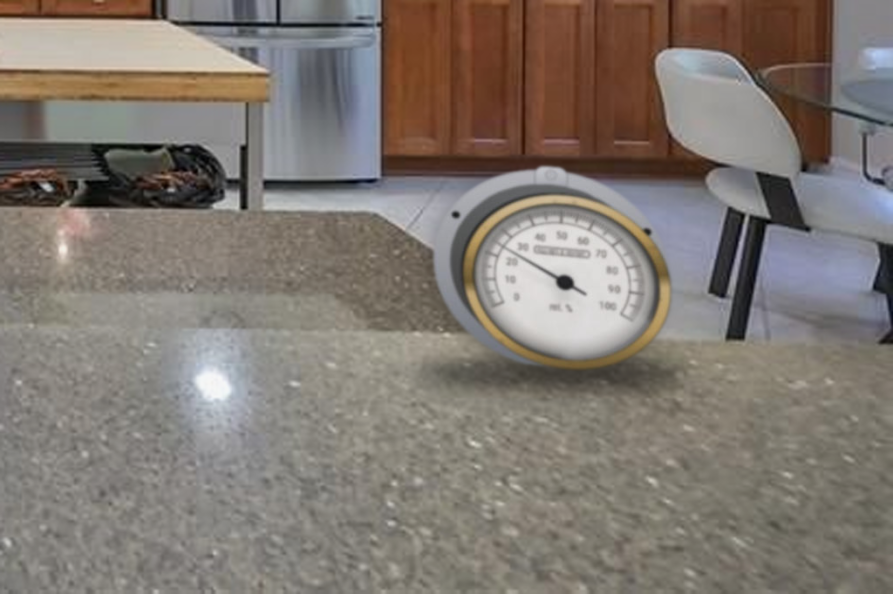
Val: 25 %
